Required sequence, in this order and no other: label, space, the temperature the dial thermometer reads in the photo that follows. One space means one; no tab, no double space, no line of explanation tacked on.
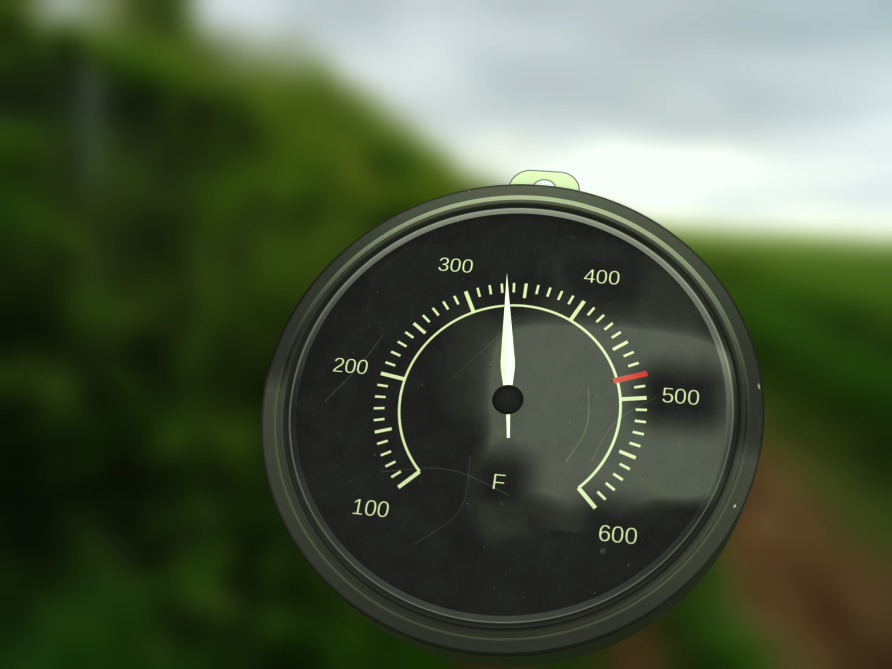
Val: 335 °F
